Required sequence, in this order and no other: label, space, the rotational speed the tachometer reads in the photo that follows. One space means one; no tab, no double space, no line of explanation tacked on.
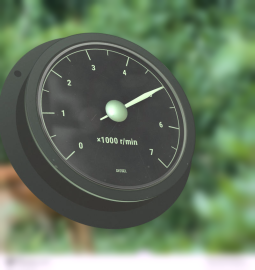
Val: 5000 rpm
